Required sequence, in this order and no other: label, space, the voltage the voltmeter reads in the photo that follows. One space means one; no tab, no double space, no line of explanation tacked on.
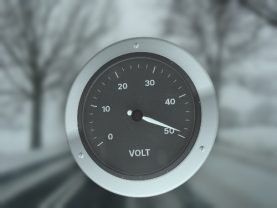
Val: 49 V
